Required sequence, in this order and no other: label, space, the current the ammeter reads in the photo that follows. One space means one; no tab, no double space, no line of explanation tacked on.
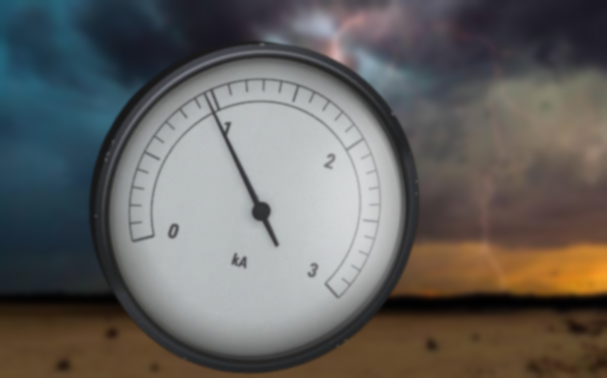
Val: 0.95 kA
